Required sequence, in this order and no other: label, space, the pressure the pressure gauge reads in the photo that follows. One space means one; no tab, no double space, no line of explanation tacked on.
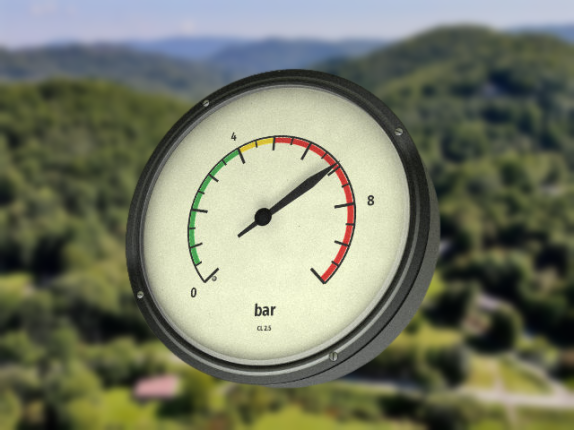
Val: 7 bar
